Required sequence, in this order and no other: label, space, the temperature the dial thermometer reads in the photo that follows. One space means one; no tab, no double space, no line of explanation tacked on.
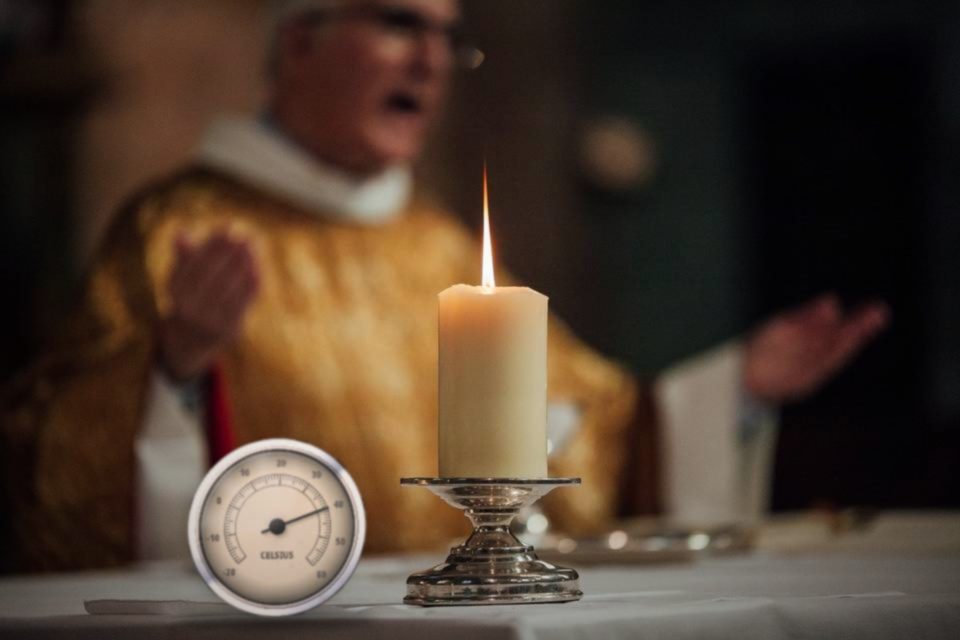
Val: 40 °C
